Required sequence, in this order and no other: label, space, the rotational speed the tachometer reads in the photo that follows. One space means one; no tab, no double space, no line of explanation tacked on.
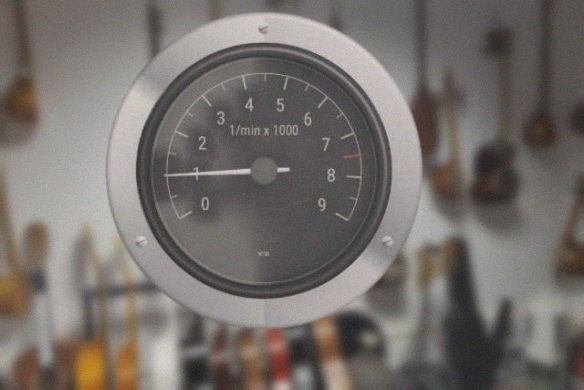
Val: 1000 rpm
